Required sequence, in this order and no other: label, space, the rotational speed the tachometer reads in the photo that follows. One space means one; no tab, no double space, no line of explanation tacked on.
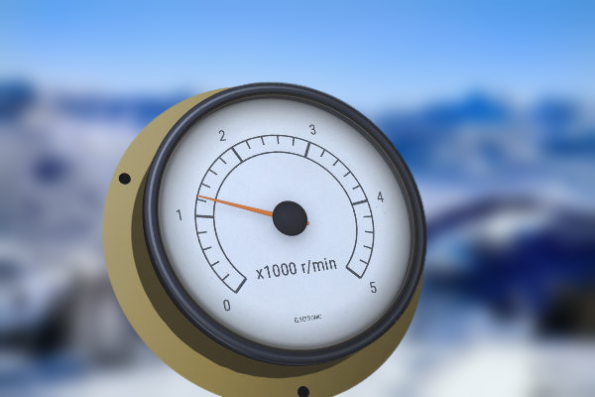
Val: 1200 rpm
